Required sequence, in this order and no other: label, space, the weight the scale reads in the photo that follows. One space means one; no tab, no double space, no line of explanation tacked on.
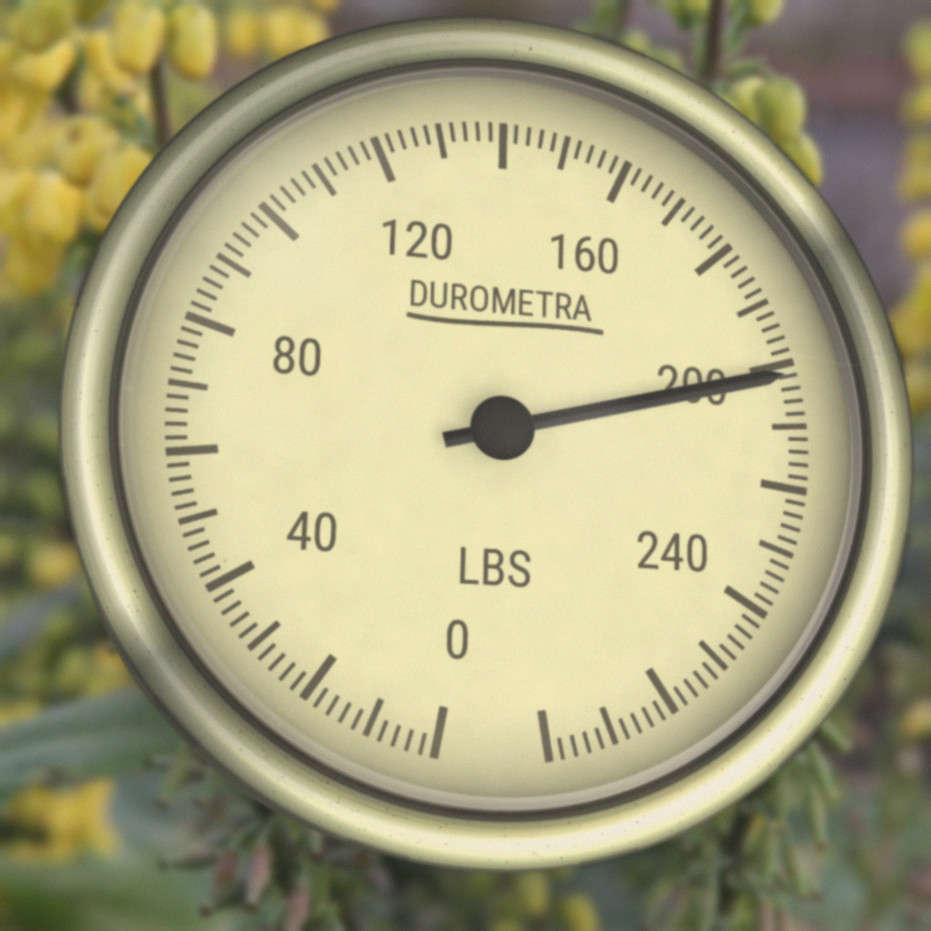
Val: 202 lb
